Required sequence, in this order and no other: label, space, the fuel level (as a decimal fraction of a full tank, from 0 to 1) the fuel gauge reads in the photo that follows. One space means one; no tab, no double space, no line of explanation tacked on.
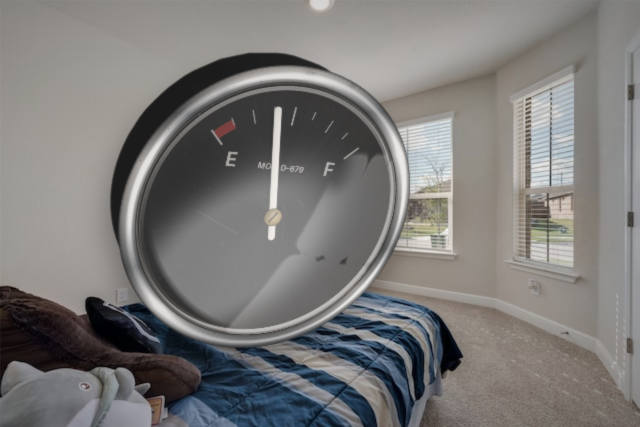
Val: 0.375
